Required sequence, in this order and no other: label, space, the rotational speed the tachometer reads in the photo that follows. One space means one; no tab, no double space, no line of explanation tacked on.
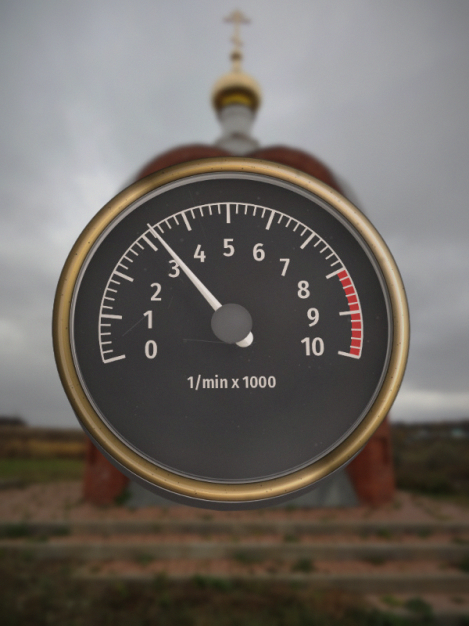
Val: 3200 rpm
